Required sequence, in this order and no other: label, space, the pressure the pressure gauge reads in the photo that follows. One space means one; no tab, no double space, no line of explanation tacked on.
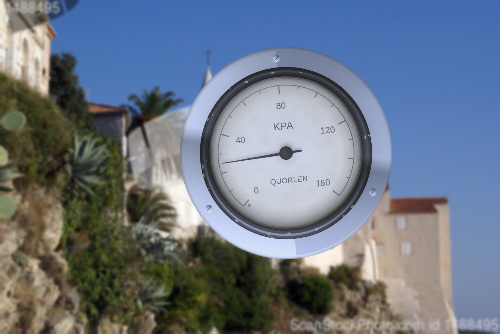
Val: 25 kPa
